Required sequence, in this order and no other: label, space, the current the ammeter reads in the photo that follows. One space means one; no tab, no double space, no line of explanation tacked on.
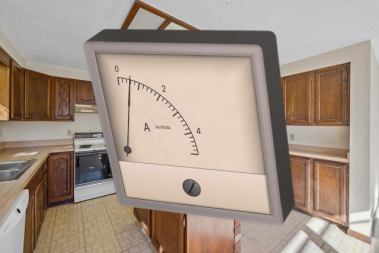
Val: 0.6 A
